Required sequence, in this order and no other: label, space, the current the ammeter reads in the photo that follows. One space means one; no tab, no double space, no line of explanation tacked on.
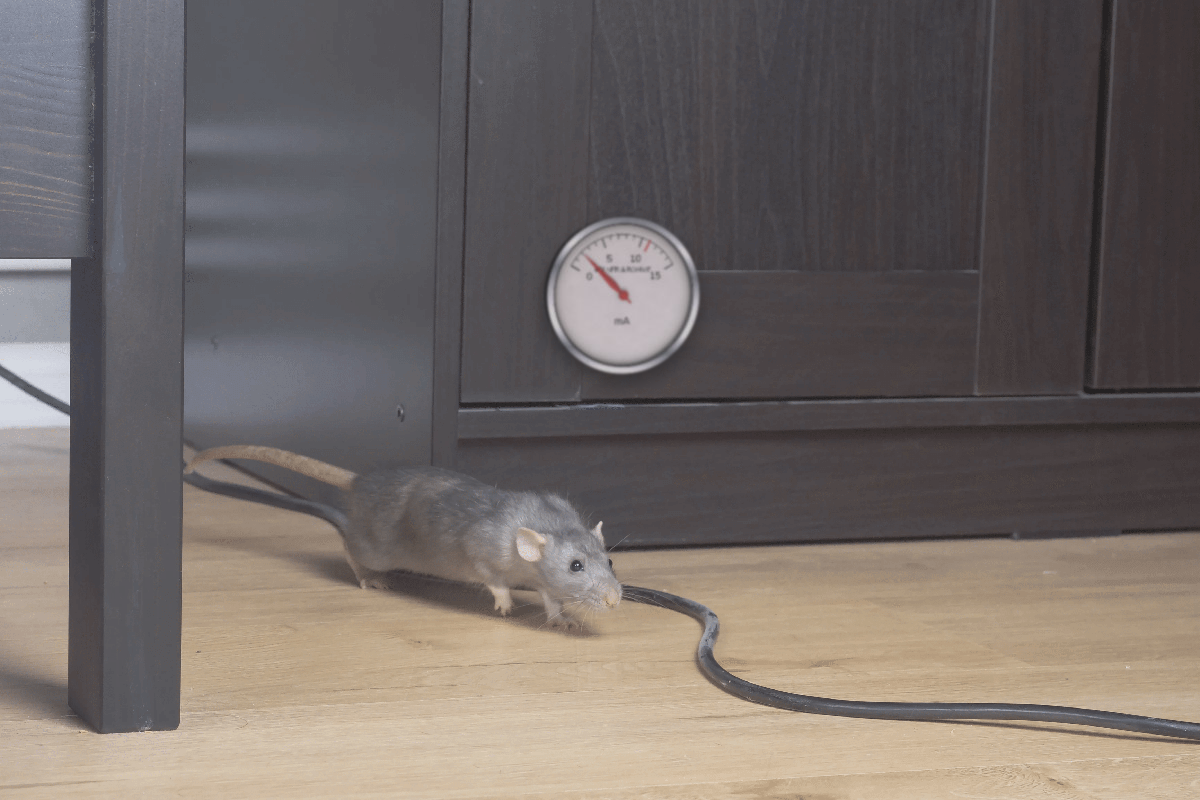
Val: 2 mA
